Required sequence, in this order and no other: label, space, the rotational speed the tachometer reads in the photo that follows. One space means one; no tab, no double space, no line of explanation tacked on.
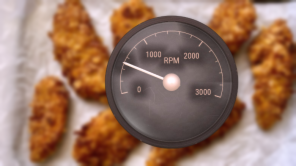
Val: 500 rpm
